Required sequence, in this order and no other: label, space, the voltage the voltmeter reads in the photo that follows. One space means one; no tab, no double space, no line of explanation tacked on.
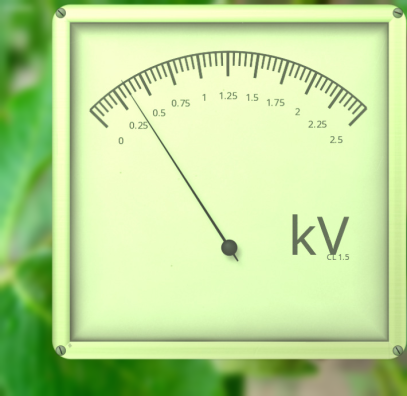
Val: 0.35 kV
